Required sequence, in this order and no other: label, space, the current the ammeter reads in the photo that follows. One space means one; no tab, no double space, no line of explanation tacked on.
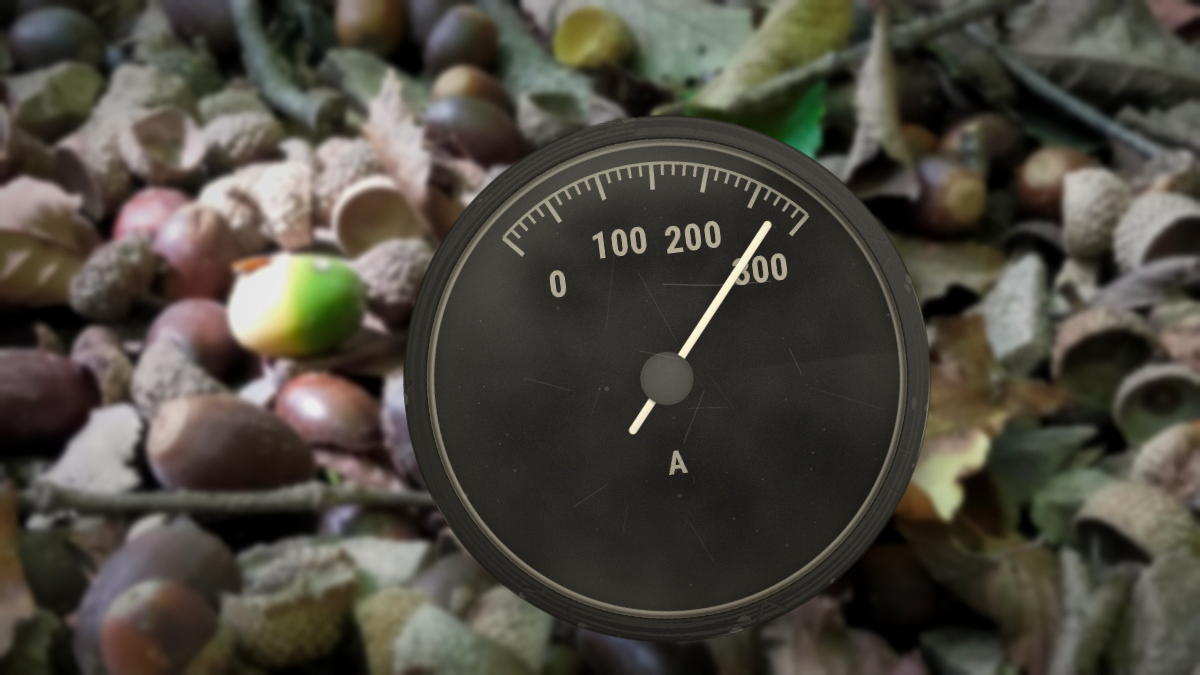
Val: 275 A
